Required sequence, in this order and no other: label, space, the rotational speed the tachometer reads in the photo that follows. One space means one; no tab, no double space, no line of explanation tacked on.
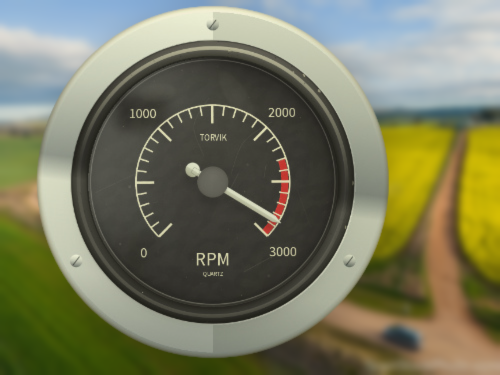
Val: 2850 rpm
